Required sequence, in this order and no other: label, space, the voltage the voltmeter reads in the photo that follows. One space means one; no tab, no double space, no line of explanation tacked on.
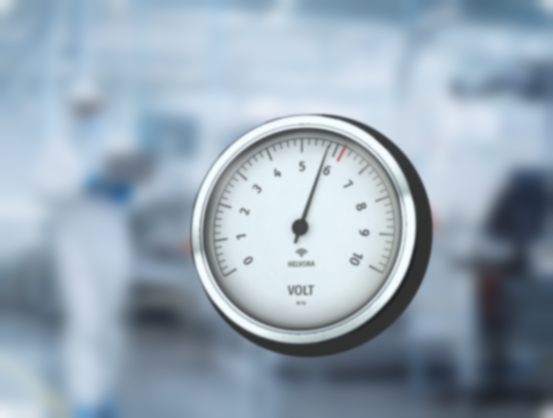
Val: 5.8 V
